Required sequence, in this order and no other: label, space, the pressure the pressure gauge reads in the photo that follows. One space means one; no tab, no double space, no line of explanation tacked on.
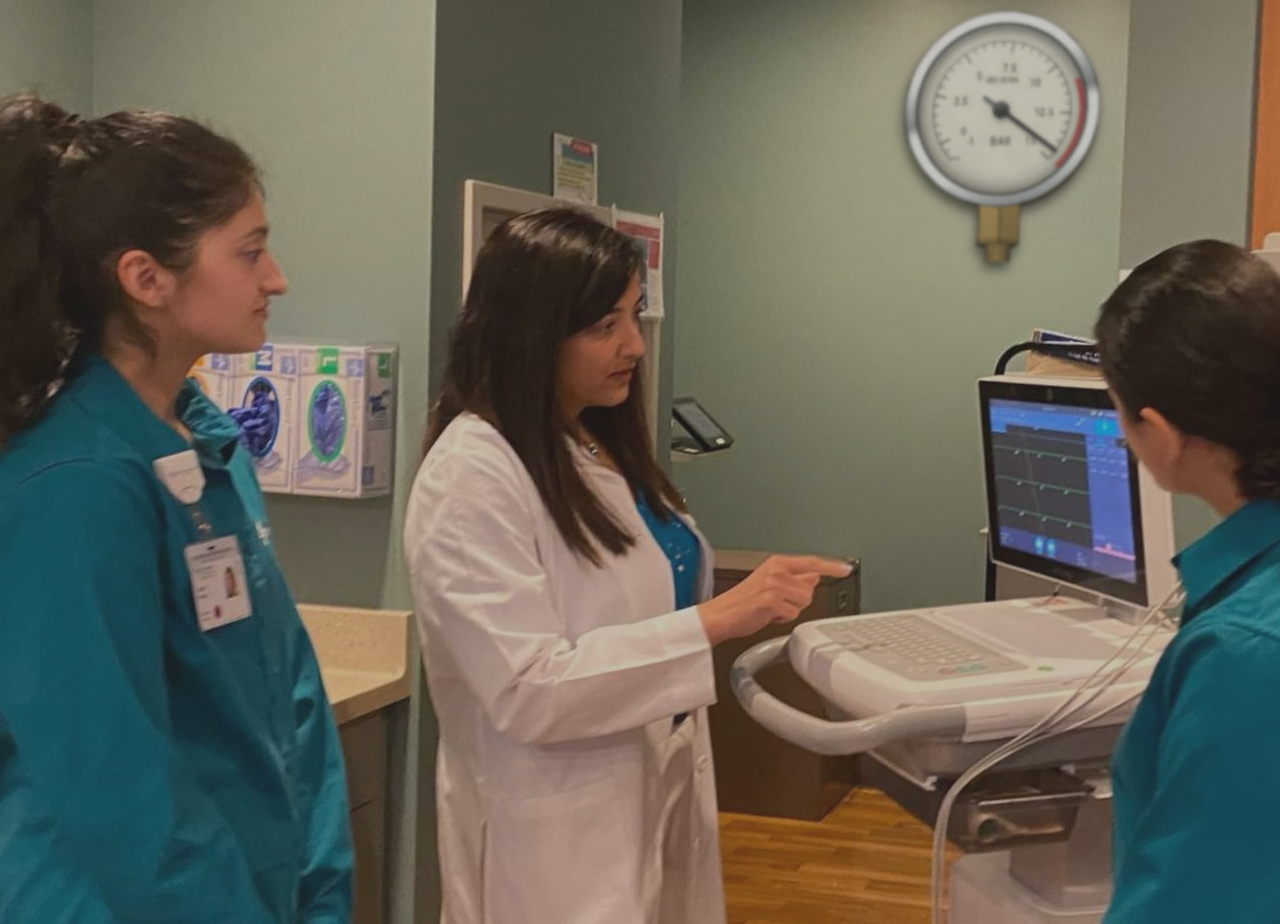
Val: 14.5 bar
